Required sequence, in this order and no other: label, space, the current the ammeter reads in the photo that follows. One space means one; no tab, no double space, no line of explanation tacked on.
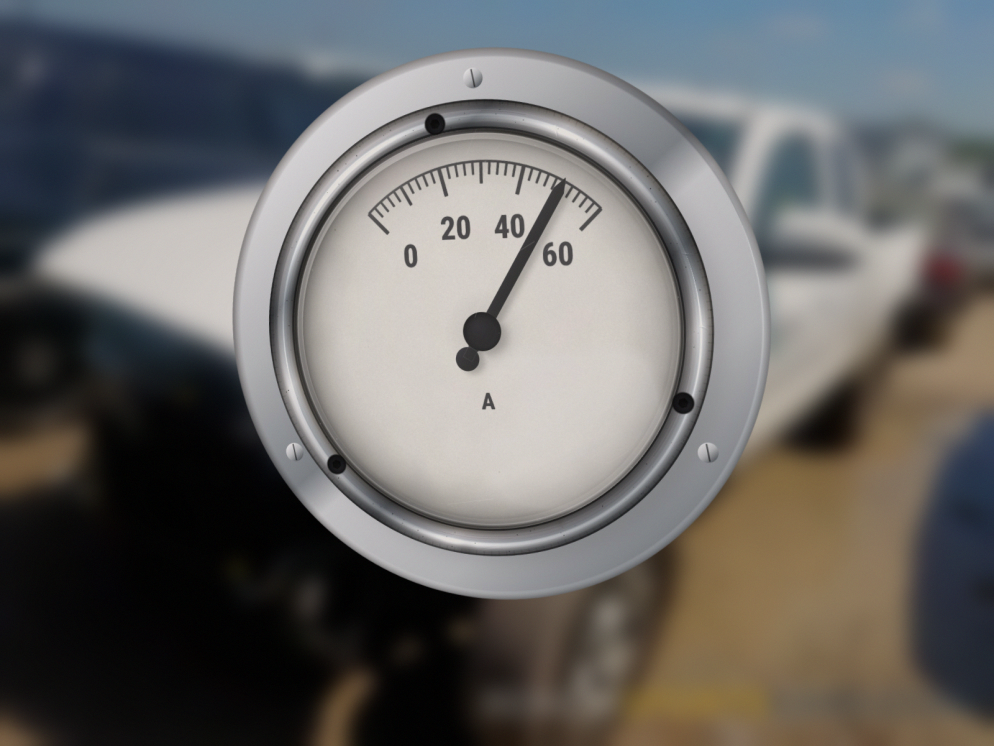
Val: 50 A
